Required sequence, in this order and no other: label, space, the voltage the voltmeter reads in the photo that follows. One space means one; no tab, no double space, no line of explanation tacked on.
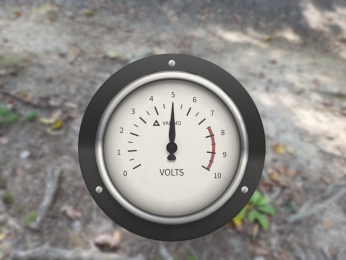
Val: 5 V
